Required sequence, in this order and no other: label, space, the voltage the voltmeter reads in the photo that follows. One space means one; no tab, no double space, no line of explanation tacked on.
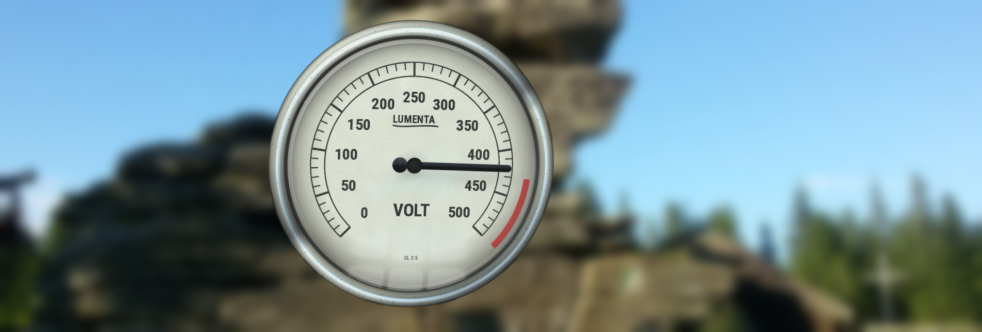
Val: 420 V
